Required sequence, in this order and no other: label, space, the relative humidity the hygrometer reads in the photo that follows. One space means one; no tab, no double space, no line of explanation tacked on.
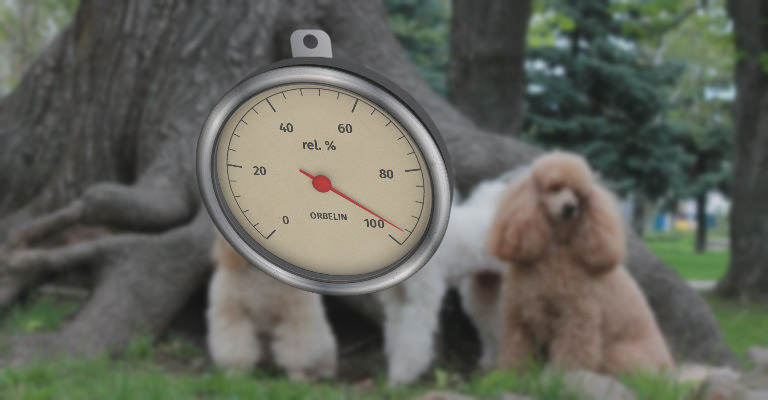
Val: 96 %
